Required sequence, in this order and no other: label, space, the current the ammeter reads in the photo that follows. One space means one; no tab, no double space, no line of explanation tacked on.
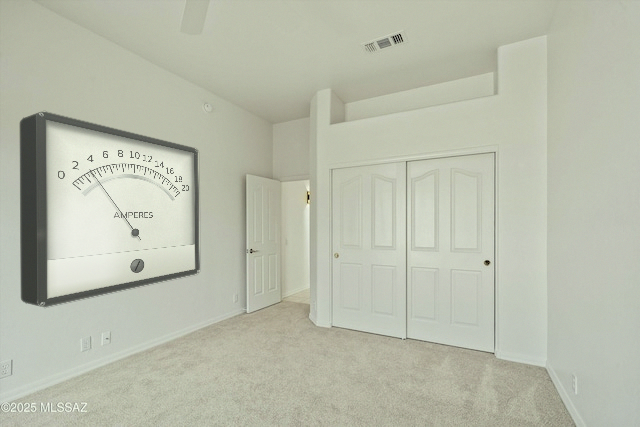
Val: 3 A
